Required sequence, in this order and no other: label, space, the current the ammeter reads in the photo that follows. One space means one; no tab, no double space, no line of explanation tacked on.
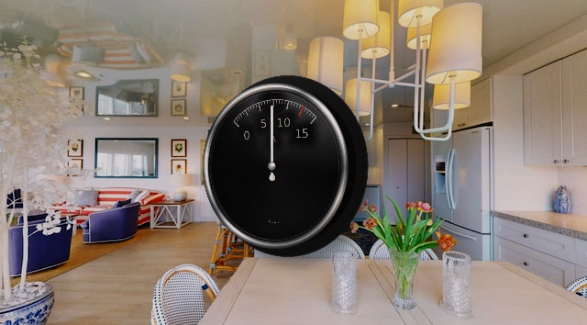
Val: 7.5 A
